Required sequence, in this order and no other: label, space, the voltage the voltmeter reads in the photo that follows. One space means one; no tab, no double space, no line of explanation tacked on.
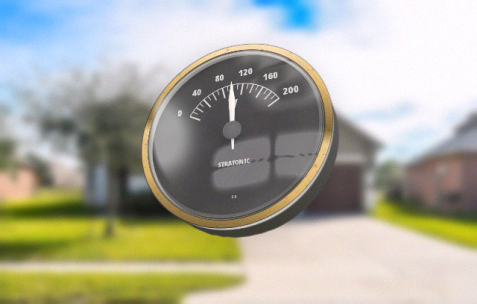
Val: 100 V
